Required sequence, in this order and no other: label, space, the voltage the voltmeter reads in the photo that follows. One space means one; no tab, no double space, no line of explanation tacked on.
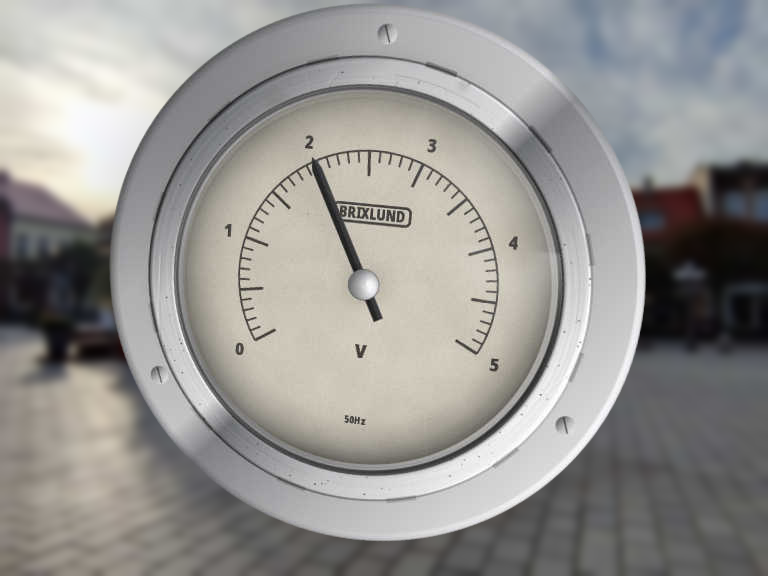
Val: 2 V
